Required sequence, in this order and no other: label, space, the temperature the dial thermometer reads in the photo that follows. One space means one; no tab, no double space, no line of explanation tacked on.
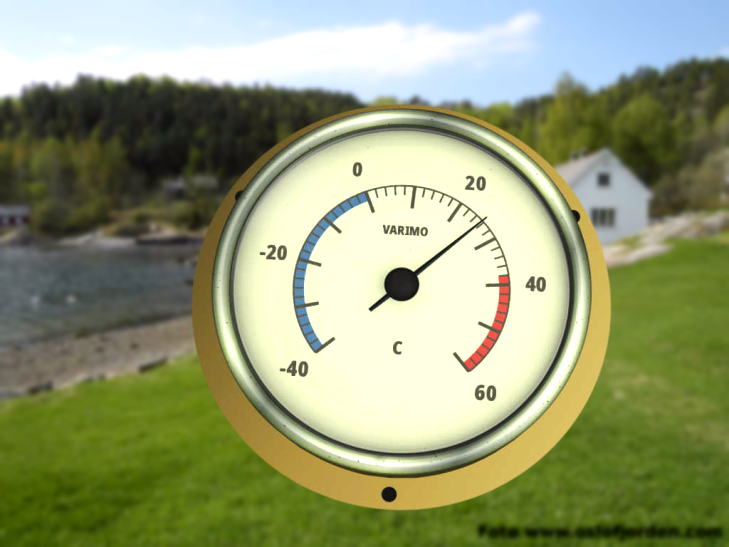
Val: 26 °C
